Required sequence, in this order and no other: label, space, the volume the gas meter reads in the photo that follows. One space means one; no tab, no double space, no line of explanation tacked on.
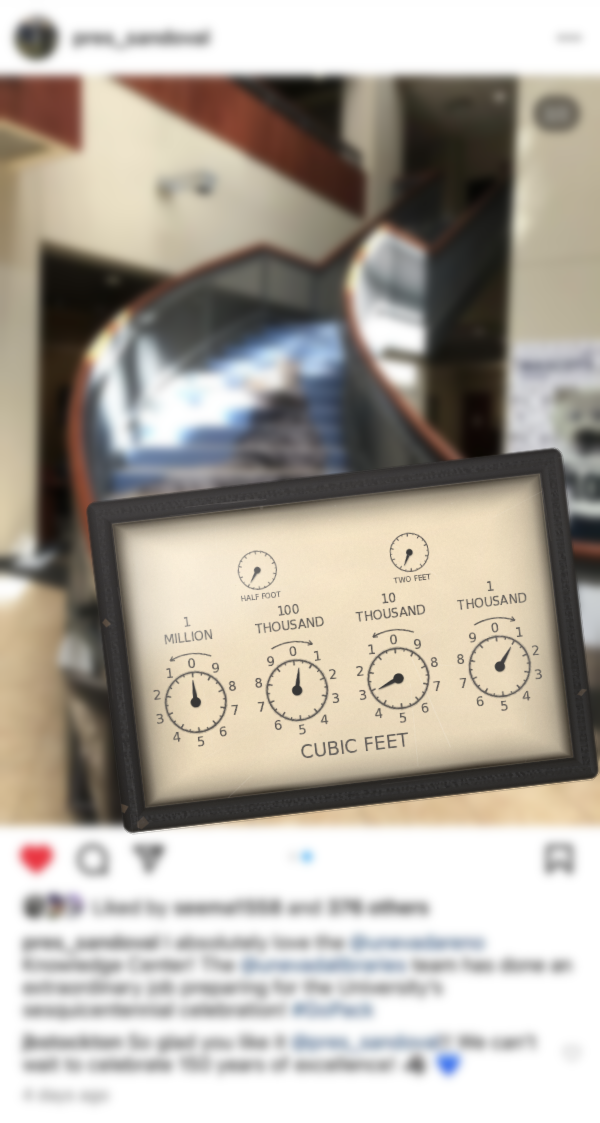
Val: 3100 ft³
